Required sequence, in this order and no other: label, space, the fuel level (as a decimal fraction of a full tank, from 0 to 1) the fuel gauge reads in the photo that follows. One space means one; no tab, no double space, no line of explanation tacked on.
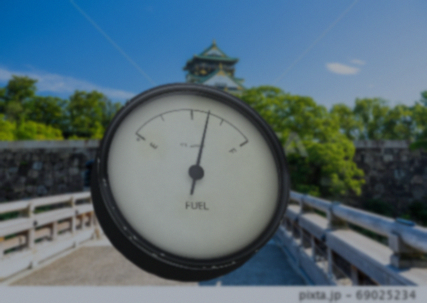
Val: 0.625
